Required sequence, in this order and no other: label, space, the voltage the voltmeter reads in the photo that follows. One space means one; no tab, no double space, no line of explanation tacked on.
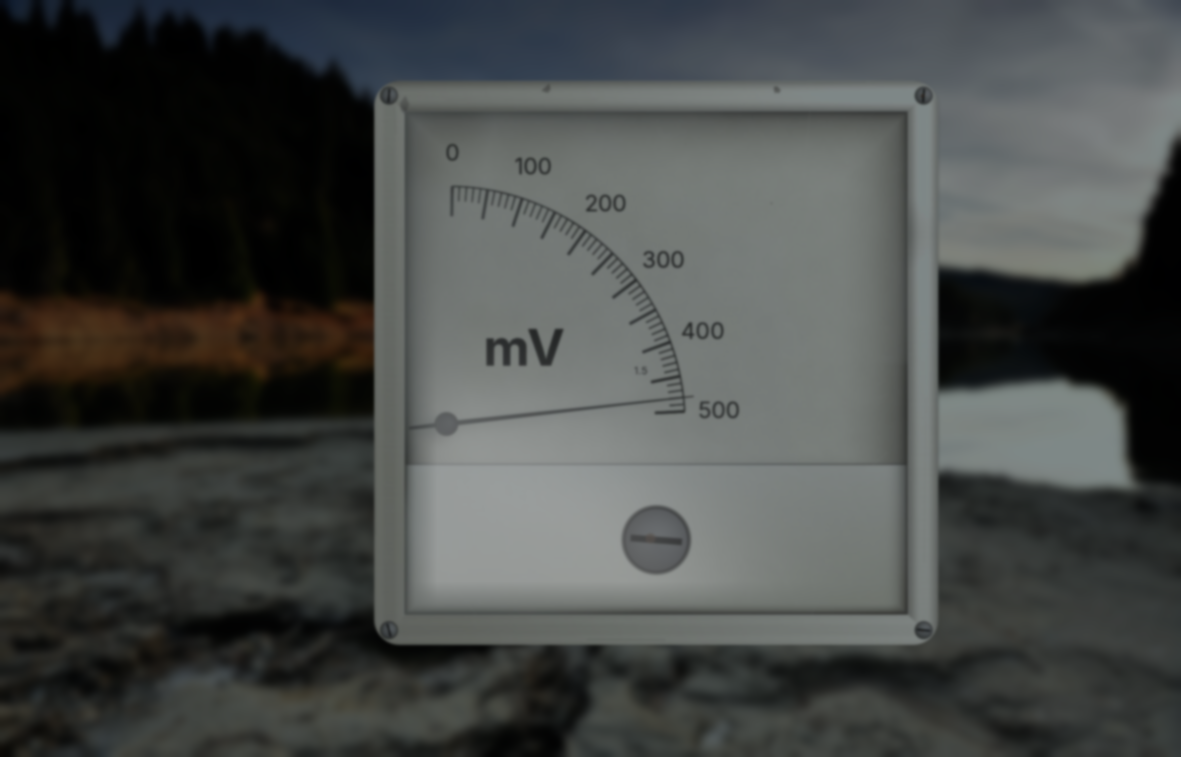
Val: 480 mV
